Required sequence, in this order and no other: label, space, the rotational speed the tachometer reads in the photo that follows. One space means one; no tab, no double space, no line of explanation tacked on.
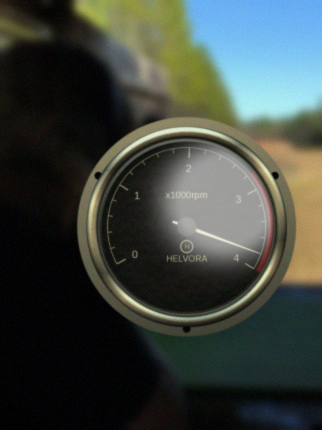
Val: 3800 rpm
